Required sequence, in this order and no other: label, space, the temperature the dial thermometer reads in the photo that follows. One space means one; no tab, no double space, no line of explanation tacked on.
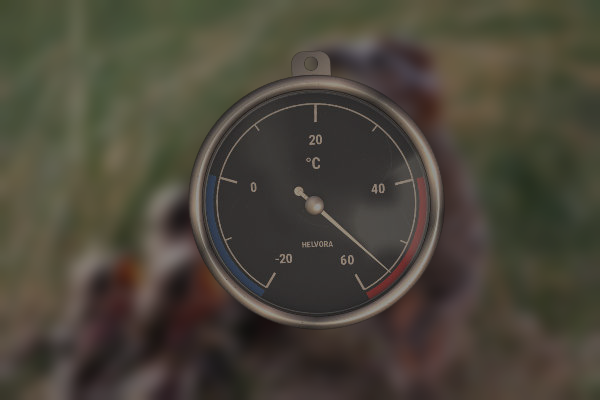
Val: 55 °C
